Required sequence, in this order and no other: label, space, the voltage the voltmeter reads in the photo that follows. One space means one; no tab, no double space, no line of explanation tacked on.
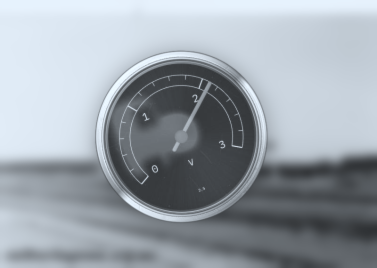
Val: 2.1 V
